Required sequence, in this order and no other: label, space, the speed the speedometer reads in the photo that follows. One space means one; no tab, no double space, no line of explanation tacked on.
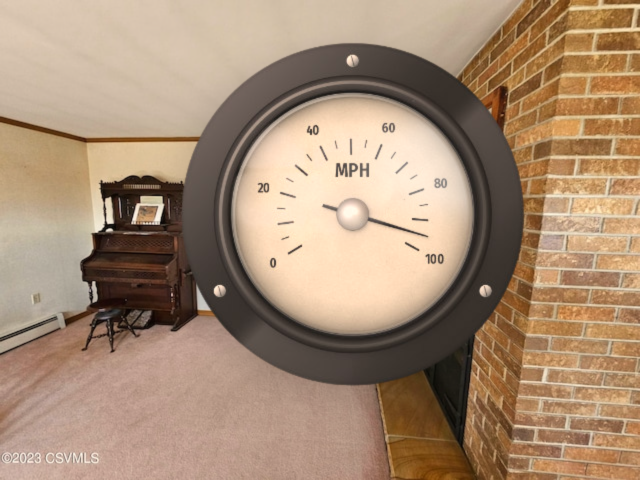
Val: 95 mph
